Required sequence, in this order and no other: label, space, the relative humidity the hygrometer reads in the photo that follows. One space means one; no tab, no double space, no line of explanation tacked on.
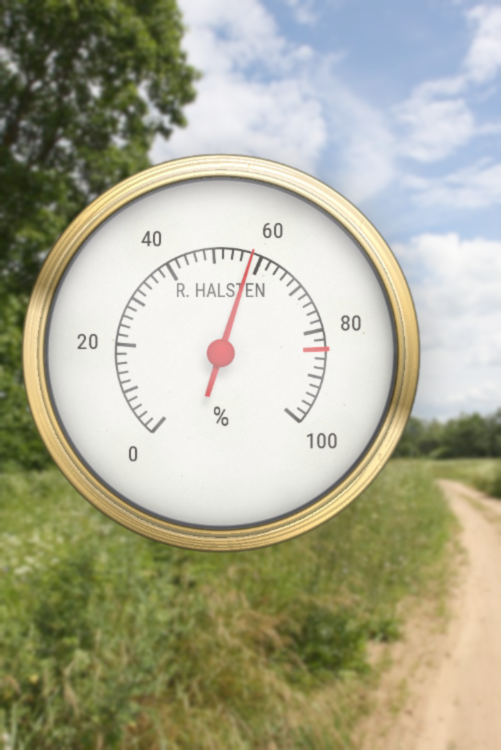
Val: 58 %
